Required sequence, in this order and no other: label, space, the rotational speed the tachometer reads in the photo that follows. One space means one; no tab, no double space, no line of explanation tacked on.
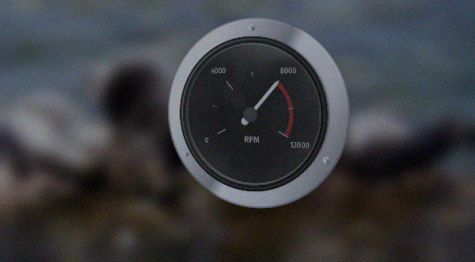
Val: 8000 rpm
